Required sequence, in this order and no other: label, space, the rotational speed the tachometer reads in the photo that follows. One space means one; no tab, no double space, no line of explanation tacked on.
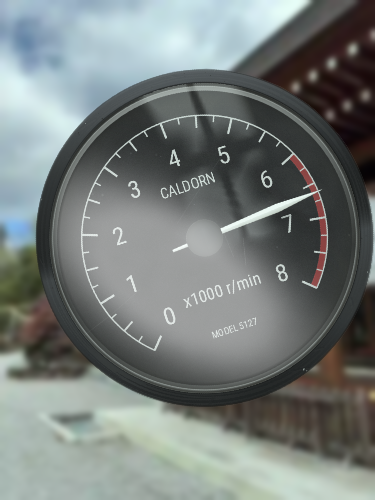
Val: 6625 rpm
